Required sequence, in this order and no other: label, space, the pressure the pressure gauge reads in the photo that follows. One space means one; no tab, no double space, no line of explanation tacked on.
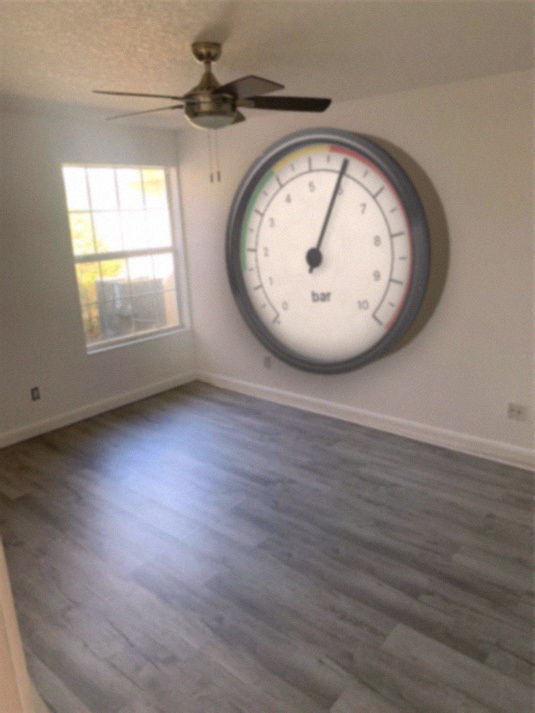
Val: 6 bar
